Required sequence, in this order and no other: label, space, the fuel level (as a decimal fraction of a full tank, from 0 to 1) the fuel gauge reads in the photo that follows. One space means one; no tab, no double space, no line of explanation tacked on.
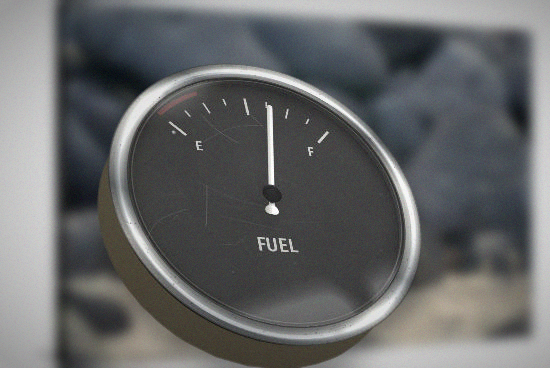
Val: 0.625
